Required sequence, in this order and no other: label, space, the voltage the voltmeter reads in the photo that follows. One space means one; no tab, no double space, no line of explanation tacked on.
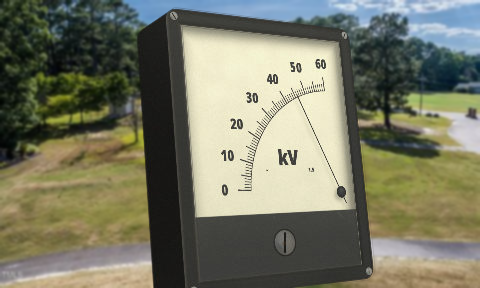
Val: 45 kV
